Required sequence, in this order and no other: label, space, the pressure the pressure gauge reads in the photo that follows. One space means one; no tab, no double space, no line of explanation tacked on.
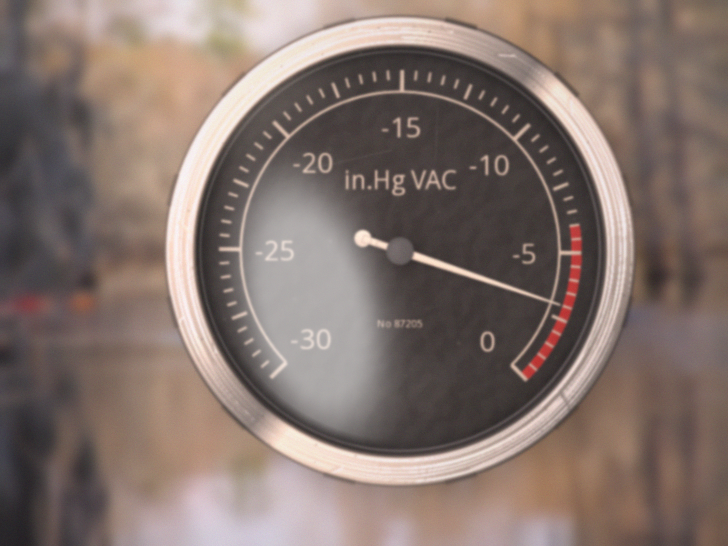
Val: -3 inHg
